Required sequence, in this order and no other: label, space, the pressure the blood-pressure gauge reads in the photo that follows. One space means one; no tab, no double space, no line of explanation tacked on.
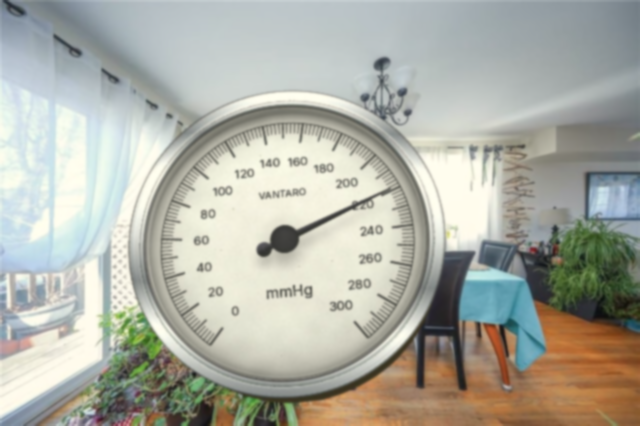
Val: 220 mmHg
